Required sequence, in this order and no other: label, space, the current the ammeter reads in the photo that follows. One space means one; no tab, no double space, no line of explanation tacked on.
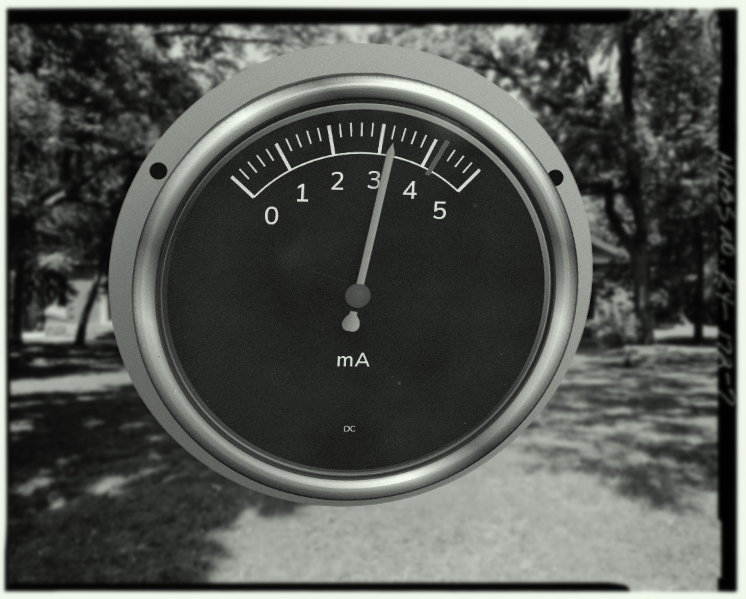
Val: 3.2 mA
